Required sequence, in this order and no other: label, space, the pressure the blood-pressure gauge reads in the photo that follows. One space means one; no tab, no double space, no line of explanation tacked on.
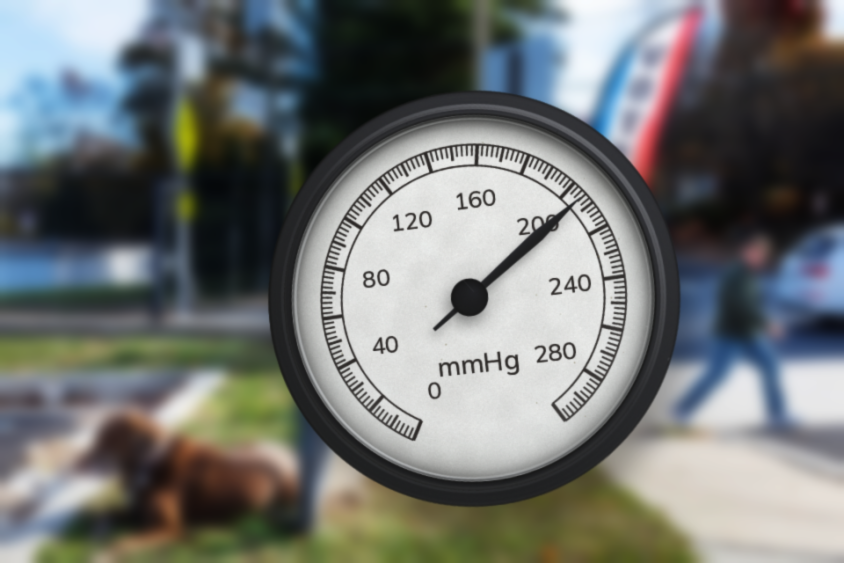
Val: 206 mmHg
